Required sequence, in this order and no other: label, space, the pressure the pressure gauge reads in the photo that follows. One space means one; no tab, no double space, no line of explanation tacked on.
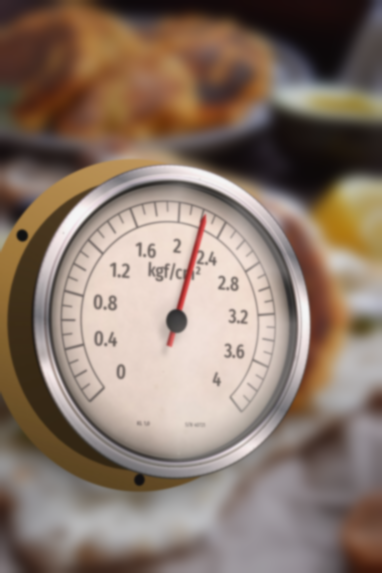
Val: 2.2 kg/cm²
